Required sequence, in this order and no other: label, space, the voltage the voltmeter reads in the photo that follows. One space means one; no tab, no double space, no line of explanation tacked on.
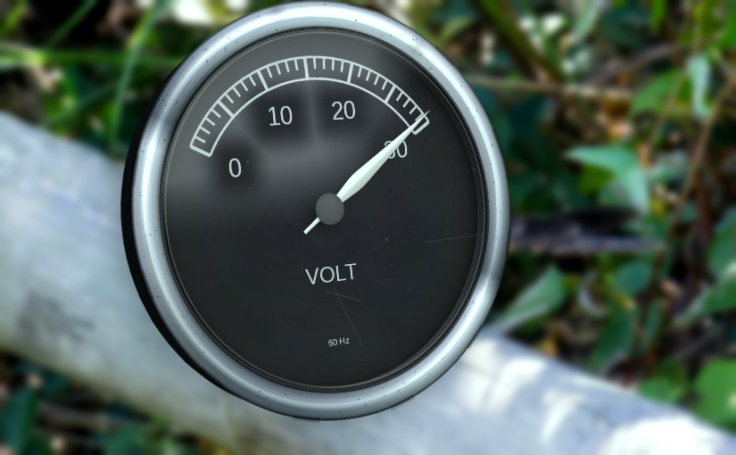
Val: 29 V
